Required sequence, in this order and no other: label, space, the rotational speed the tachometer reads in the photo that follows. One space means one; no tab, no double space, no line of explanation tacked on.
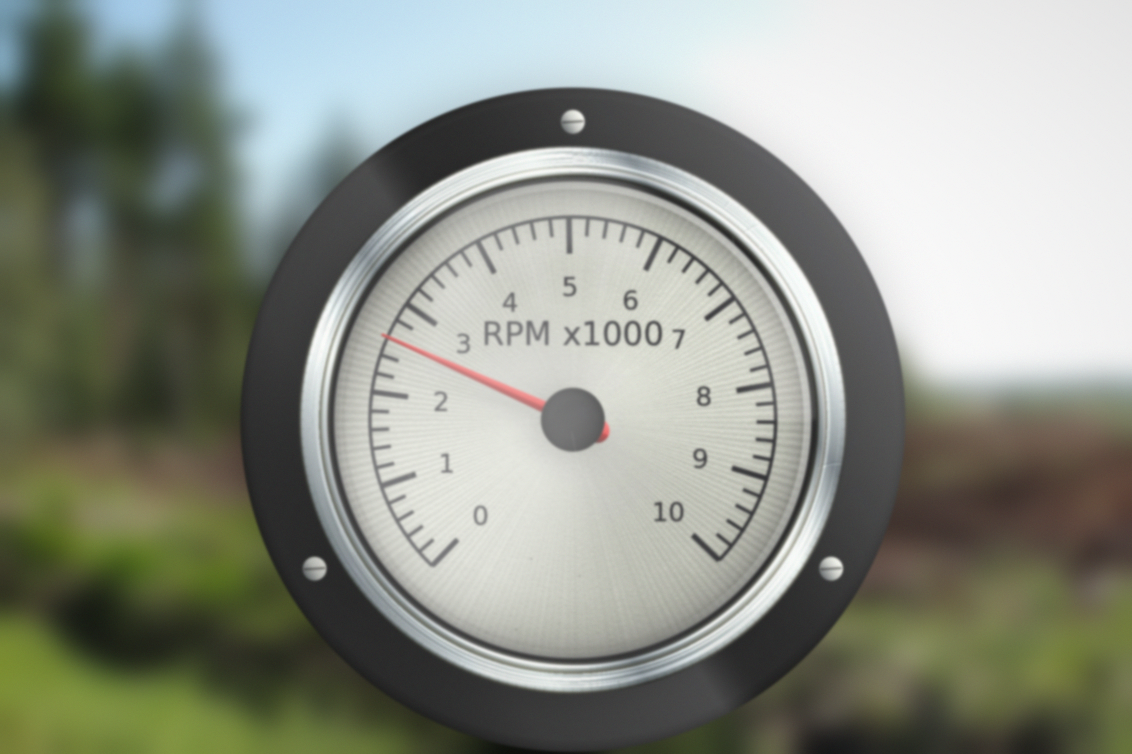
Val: 2600 rpm
